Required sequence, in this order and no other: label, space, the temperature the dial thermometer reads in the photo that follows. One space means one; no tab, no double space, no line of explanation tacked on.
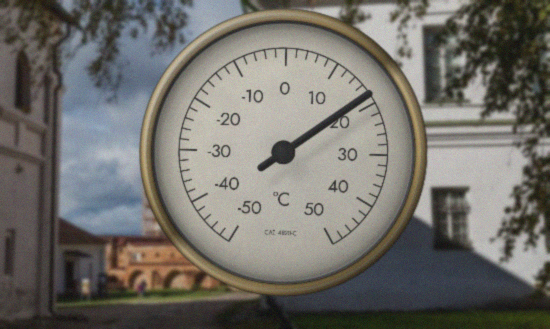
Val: 18 °C
